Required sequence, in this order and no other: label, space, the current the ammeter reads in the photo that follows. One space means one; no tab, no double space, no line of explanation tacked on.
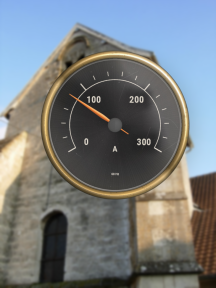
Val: 80 A
